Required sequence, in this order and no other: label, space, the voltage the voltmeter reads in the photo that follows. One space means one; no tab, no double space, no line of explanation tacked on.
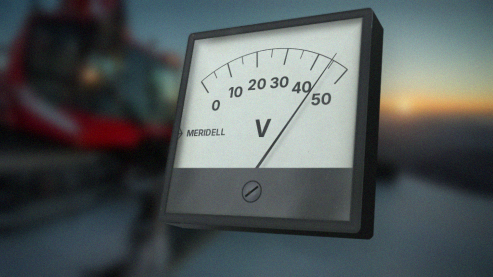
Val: 45 V
